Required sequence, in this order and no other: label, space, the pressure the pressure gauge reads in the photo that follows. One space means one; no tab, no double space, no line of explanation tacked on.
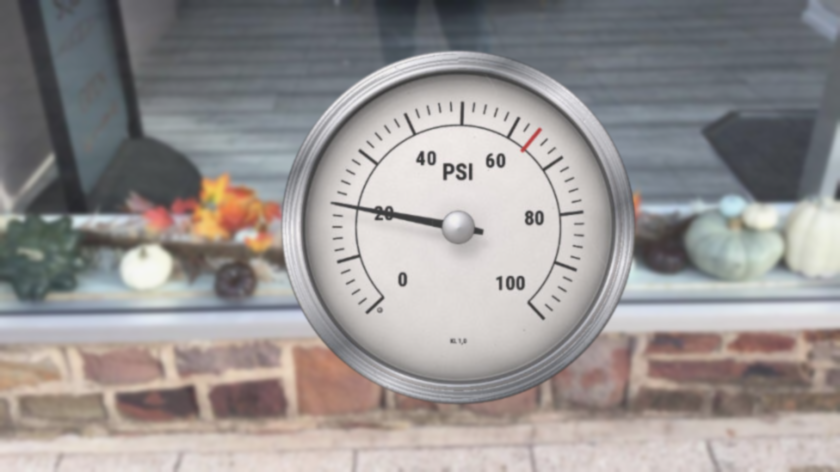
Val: 20 psi
